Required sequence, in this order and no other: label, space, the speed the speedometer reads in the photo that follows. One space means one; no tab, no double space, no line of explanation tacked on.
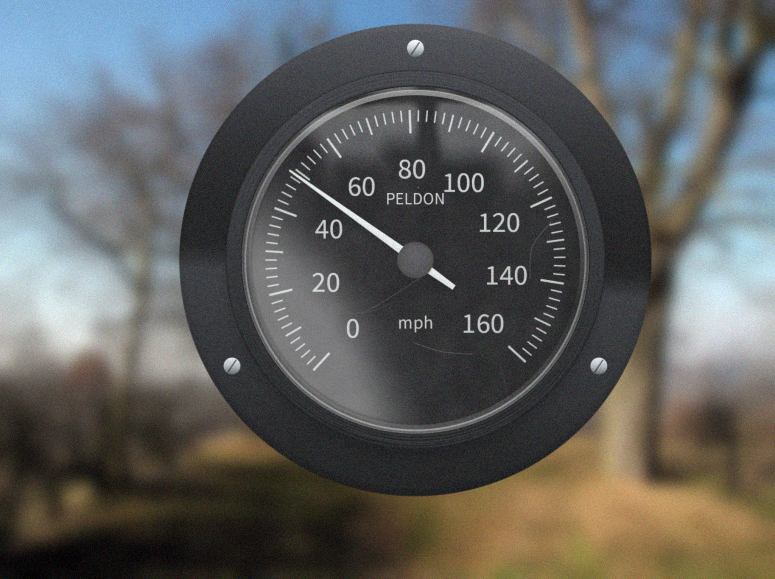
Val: 49 mph
